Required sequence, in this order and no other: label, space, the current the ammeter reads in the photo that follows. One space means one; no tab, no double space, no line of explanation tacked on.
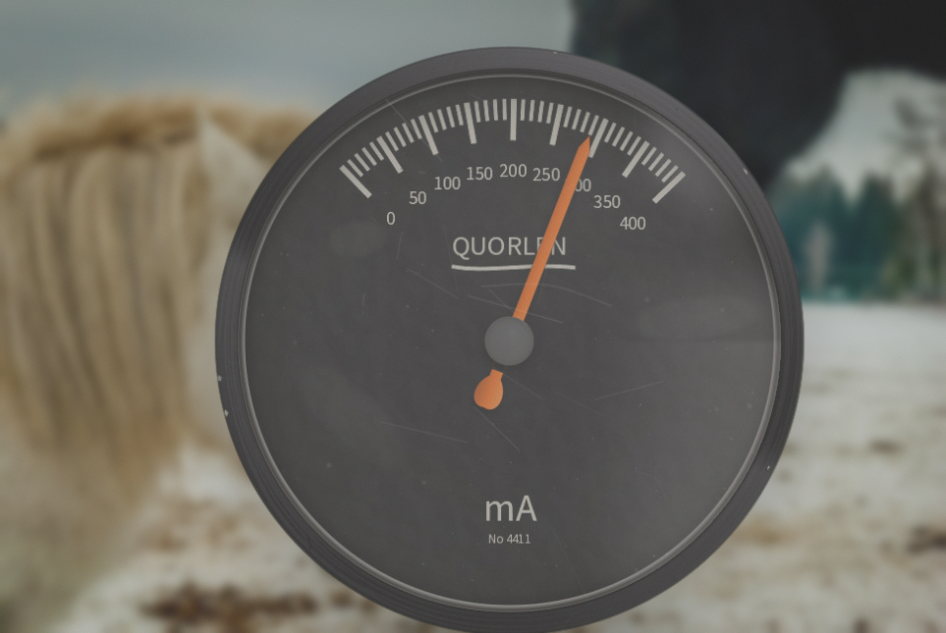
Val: 290 mA
